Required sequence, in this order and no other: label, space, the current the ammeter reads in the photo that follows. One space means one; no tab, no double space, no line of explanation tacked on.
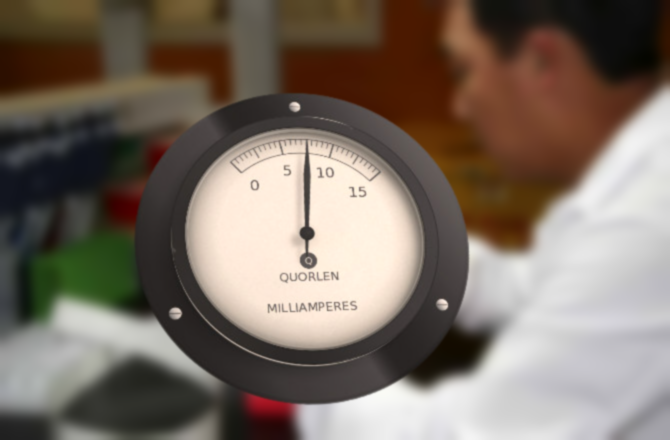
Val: 7.5 mA
